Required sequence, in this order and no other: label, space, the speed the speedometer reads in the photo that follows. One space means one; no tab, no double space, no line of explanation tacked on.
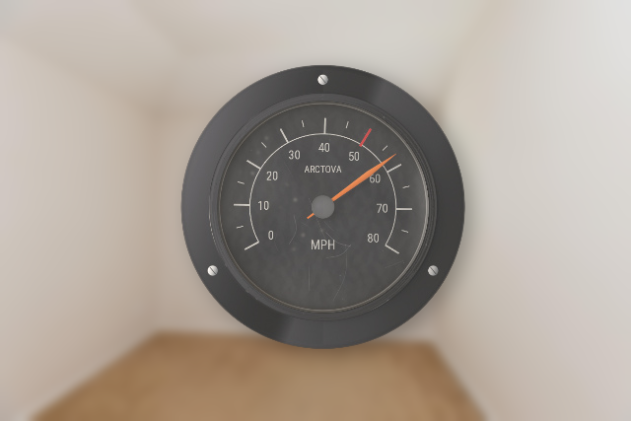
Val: 57.5 mph
